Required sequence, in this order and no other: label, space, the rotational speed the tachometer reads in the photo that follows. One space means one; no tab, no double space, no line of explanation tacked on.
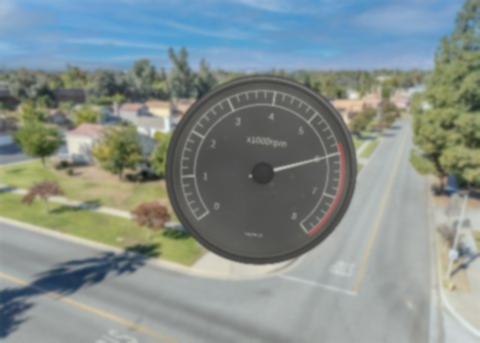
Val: 6000 rpm
